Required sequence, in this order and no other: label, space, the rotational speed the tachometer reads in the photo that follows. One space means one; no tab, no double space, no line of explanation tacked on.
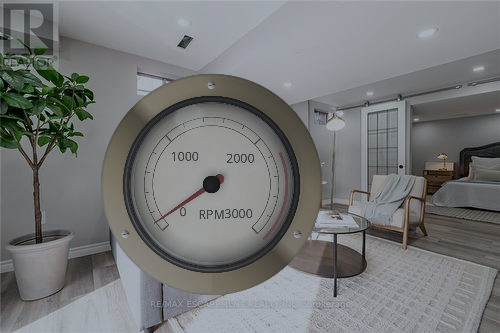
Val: 100 rpm
